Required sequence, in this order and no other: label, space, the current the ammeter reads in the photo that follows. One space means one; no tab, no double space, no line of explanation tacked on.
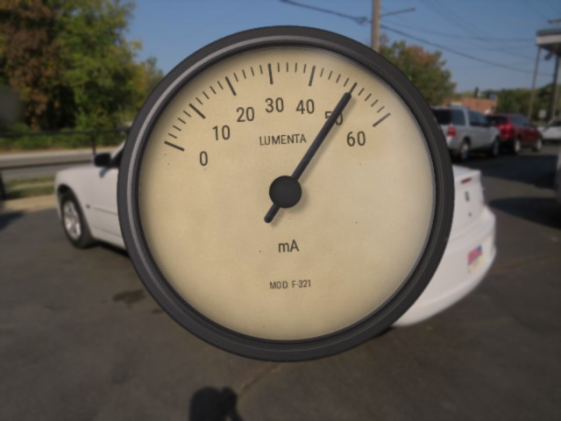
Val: 50 mA
